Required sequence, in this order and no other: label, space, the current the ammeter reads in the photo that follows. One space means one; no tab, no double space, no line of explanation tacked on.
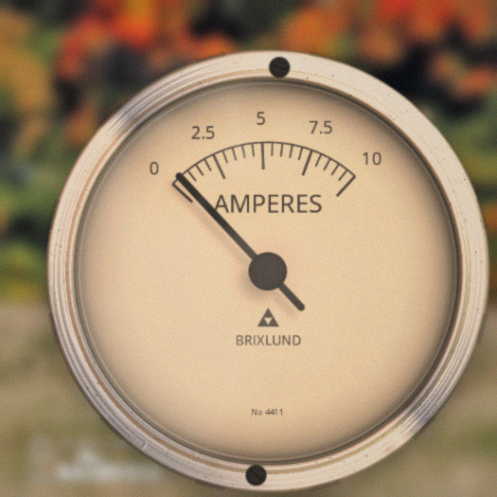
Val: 0.5 A
